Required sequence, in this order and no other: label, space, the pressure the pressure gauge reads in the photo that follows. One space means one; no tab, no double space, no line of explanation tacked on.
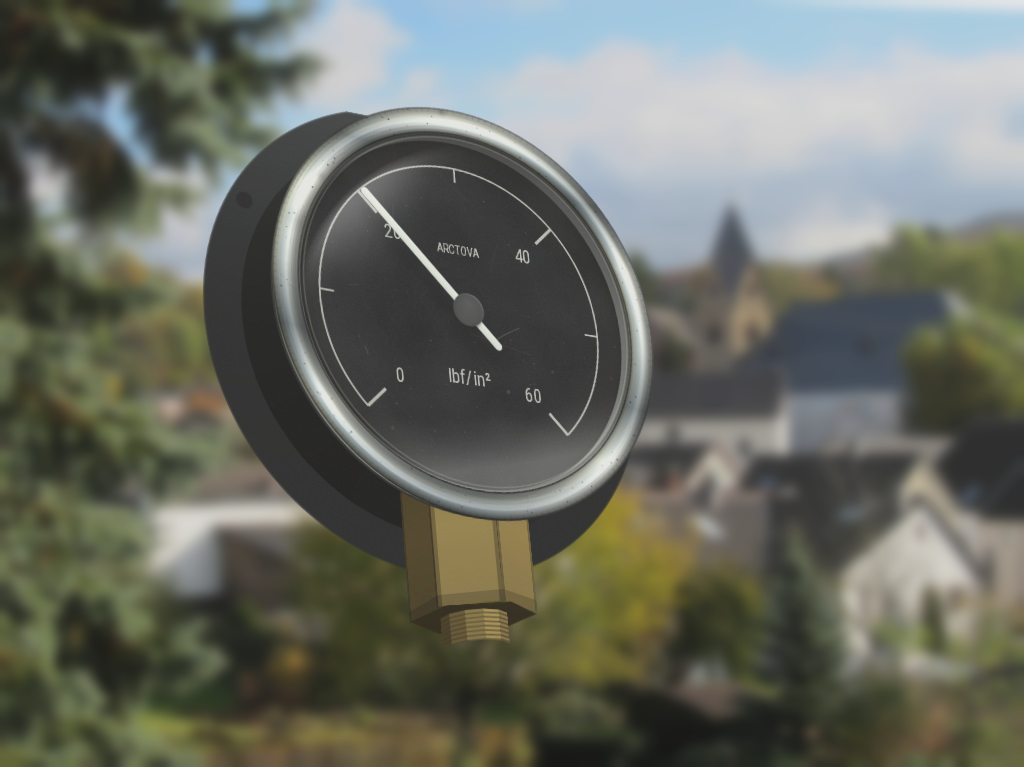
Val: 20 psi
